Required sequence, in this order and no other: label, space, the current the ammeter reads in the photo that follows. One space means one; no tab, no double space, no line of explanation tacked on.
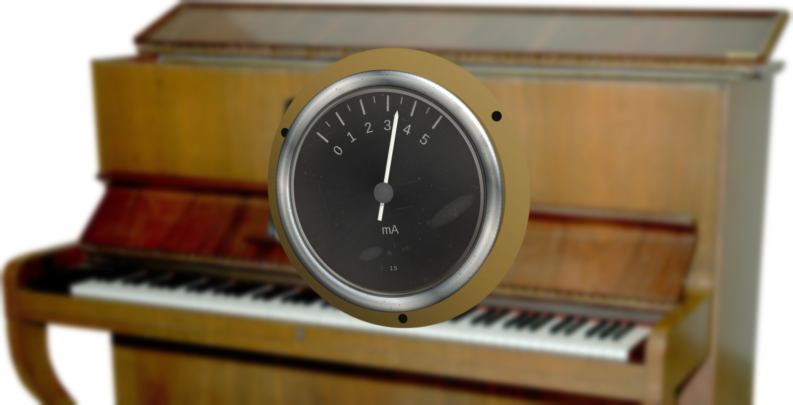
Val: 3.5 mA
